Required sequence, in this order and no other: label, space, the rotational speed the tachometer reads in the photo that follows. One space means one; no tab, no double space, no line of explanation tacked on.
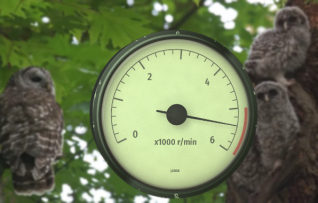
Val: 5400 rpm
